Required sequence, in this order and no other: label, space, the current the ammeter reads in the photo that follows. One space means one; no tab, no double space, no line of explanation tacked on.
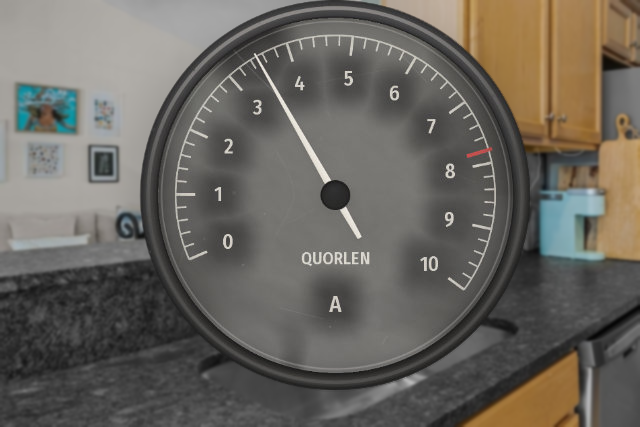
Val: 3.5 A
